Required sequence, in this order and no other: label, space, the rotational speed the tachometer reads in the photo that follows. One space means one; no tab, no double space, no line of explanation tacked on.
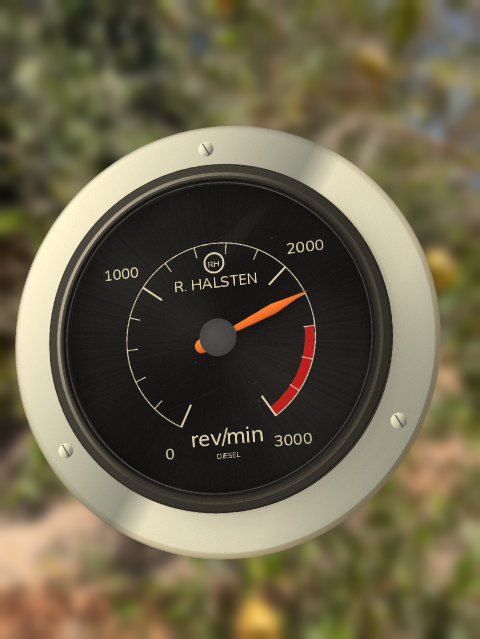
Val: 2200 rpm
